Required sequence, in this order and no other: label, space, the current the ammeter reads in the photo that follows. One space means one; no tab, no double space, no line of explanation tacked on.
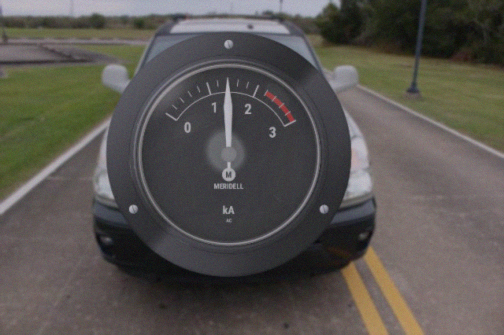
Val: 1.4 kA
